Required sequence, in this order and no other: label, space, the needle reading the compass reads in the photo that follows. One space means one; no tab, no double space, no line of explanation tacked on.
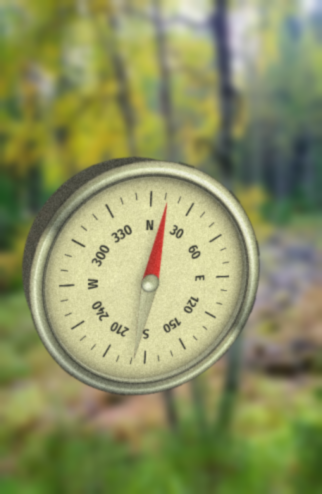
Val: 10 °
